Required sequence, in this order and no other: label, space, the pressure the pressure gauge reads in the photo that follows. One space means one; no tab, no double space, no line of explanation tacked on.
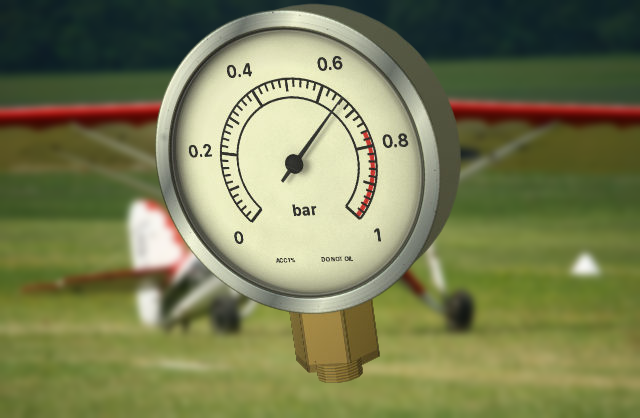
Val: 0.66 bar
